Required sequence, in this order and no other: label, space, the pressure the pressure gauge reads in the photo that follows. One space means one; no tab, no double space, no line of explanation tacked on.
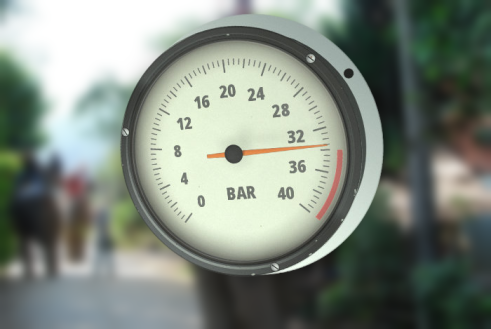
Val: 33.5 bar
